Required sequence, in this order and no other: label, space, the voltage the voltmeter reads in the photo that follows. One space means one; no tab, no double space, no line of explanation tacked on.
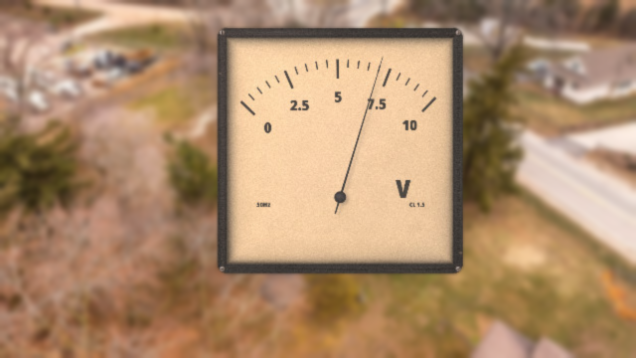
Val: 7 V
